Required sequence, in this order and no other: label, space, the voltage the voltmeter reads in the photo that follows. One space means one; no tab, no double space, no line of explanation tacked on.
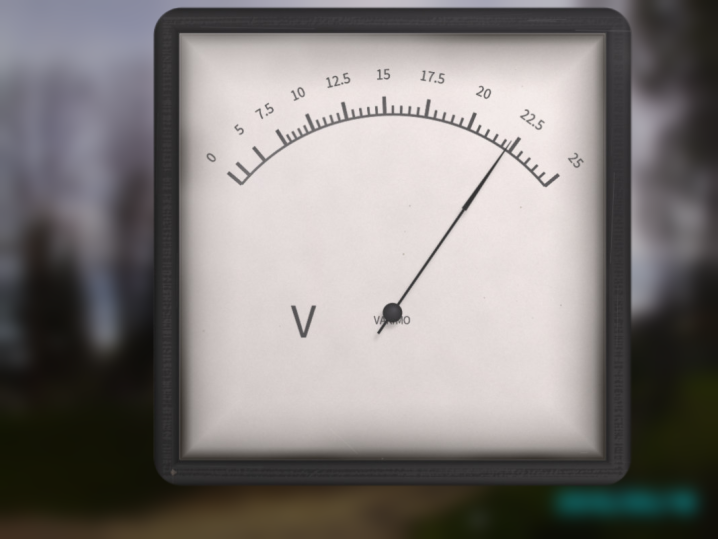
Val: 22.25 V
